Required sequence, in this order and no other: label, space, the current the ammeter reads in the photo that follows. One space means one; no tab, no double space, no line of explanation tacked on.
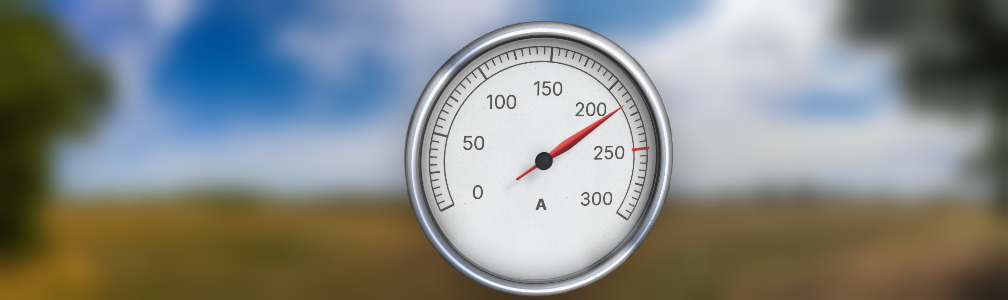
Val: 215 A
